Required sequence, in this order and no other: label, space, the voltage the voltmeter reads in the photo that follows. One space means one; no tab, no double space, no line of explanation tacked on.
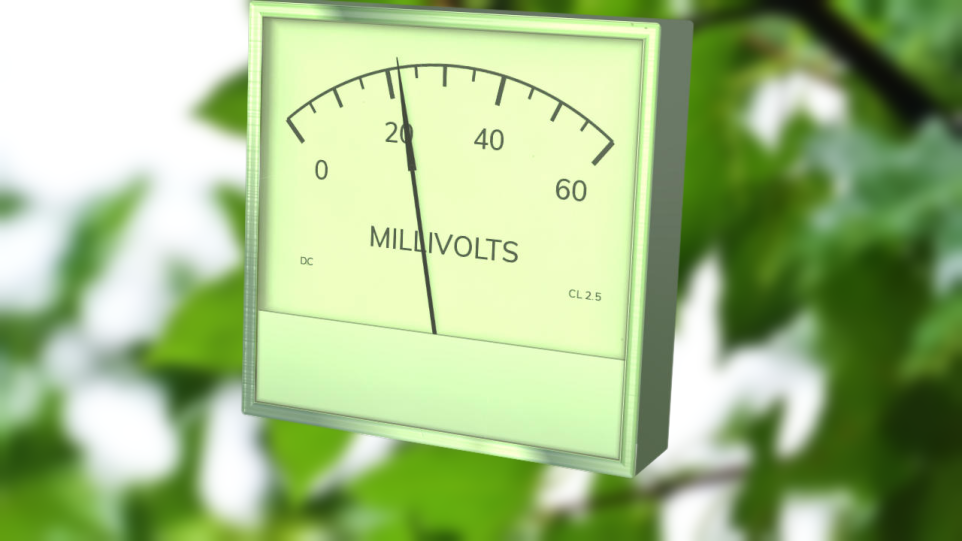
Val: 22.5 mV
